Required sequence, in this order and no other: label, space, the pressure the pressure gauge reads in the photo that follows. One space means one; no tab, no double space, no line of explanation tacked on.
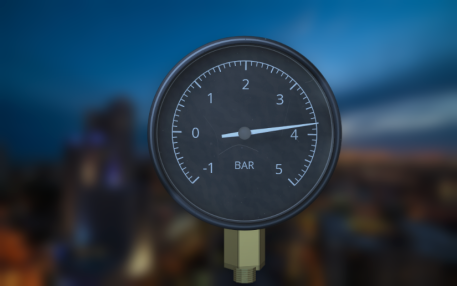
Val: 3.8 bar
